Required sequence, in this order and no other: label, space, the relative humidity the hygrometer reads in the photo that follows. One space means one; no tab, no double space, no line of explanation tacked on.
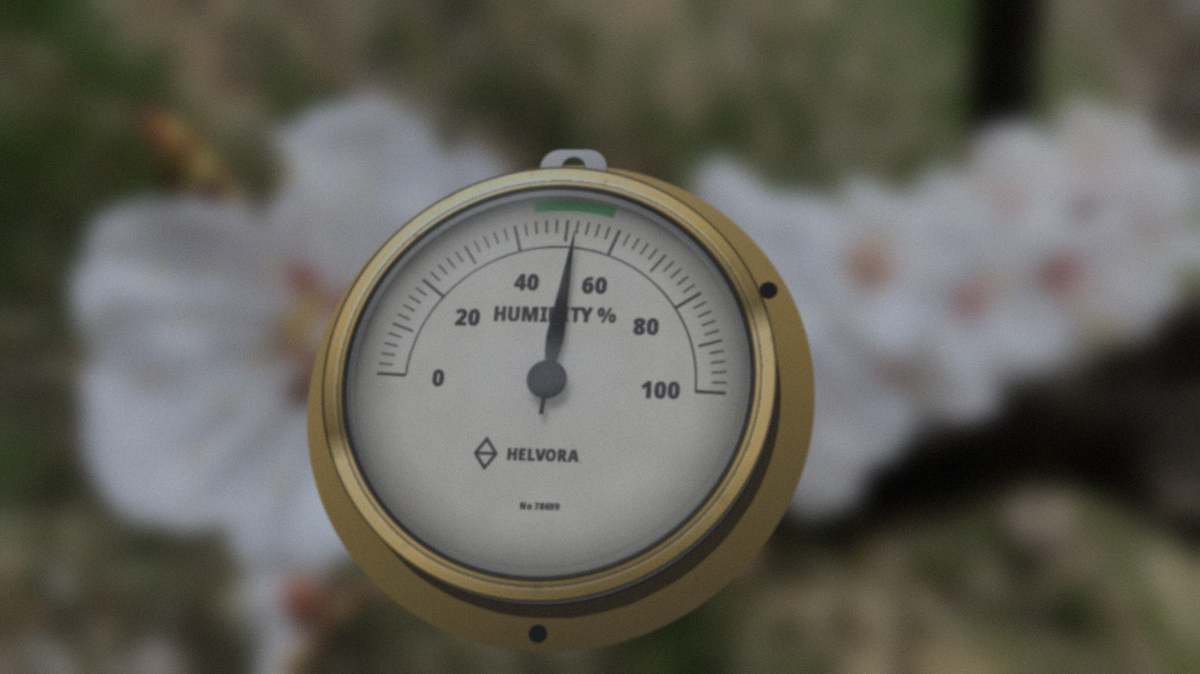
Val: 52 %
